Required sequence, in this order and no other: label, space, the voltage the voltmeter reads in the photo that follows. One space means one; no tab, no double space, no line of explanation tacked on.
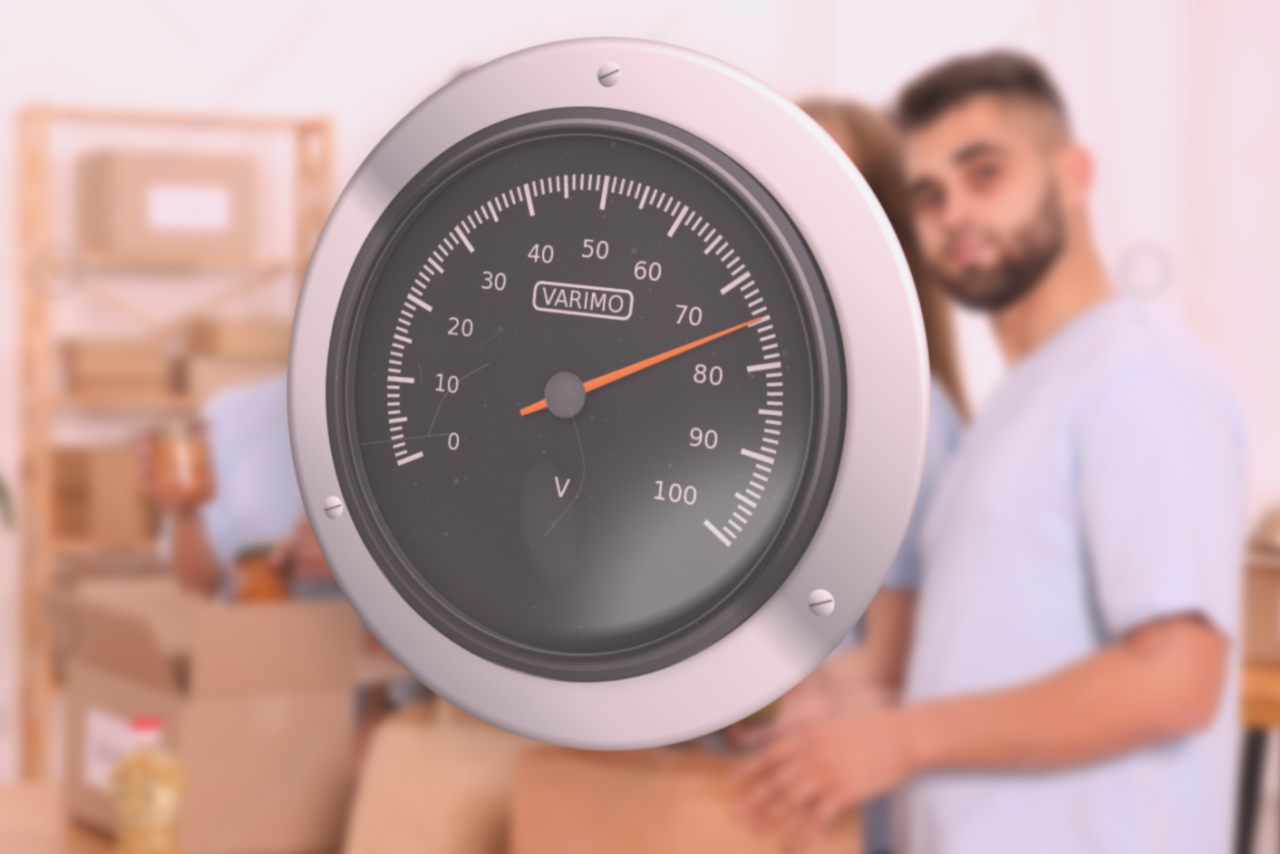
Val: 75 V
